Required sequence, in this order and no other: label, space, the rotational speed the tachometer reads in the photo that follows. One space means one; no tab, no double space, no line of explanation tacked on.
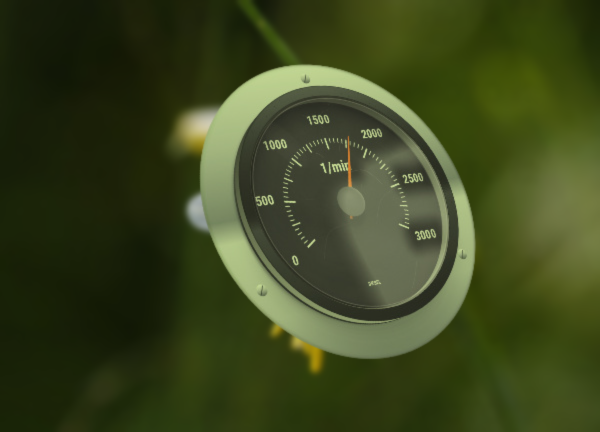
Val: 1750 rpm
